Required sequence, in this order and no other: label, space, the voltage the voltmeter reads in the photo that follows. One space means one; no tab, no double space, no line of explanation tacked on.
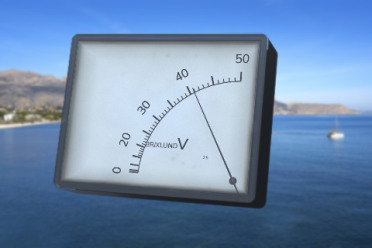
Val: 41 V
